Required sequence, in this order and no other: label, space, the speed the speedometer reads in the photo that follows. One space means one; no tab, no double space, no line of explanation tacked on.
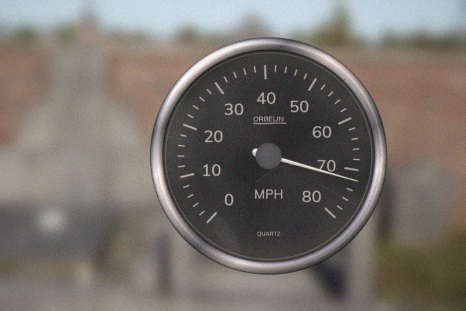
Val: 72 mph
